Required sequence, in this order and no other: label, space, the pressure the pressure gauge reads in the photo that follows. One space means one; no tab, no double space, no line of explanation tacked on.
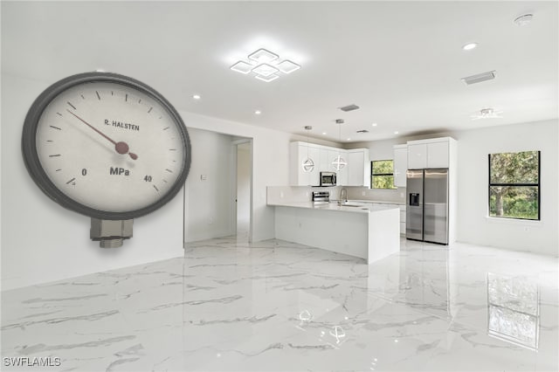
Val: 11 MPa
